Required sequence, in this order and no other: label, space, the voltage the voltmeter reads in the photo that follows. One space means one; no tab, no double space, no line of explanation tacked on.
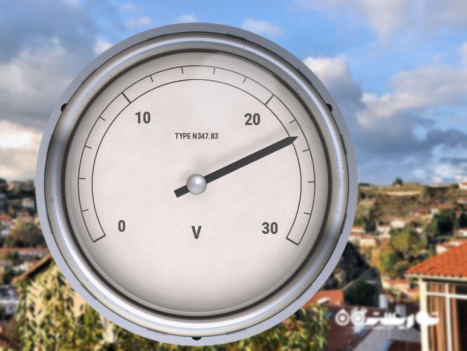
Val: 23 V
